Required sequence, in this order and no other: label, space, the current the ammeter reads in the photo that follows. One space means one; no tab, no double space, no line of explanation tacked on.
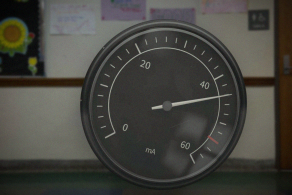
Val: 44 mA
